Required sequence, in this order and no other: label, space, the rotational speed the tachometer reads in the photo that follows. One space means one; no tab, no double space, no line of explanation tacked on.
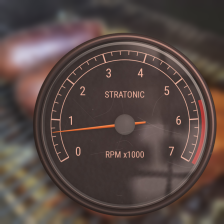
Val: 700 rpm
